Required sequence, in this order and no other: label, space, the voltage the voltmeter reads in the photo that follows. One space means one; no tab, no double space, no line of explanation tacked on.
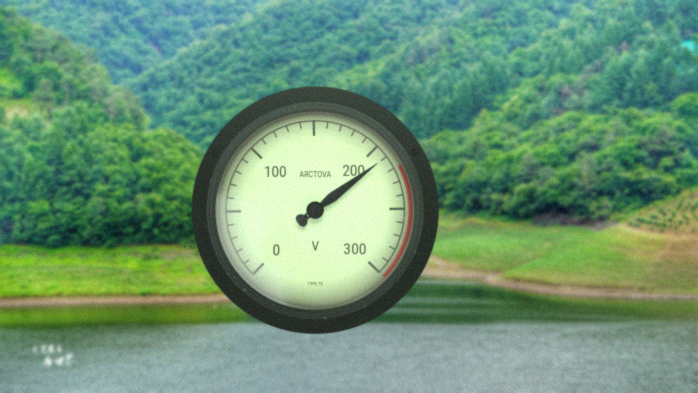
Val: 210 V
